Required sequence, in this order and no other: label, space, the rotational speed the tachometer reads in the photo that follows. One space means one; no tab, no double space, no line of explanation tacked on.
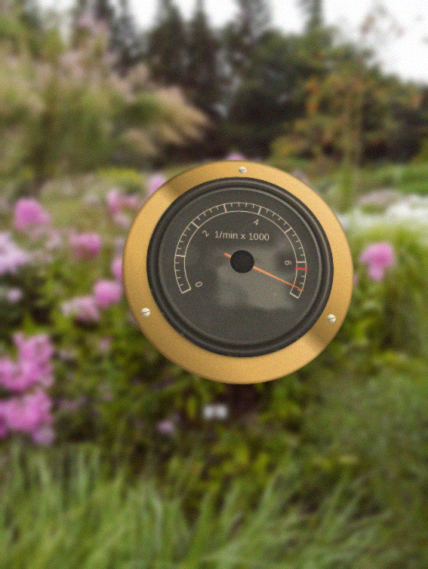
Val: 6800 rpm
